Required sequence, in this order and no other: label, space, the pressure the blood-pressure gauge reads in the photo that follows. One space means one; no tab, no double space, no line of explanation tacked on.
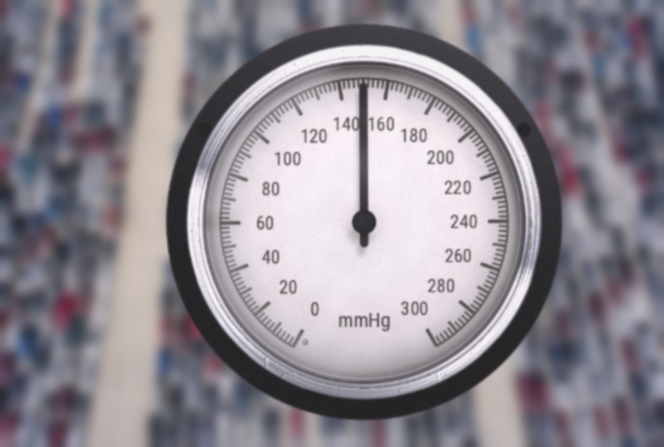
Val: 150 mmHg
